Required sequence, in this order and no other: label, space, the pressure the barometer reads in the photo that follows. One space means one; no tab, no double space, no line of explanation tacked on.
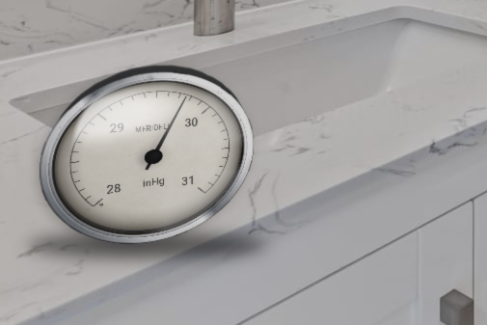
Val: 29.75 inHg
